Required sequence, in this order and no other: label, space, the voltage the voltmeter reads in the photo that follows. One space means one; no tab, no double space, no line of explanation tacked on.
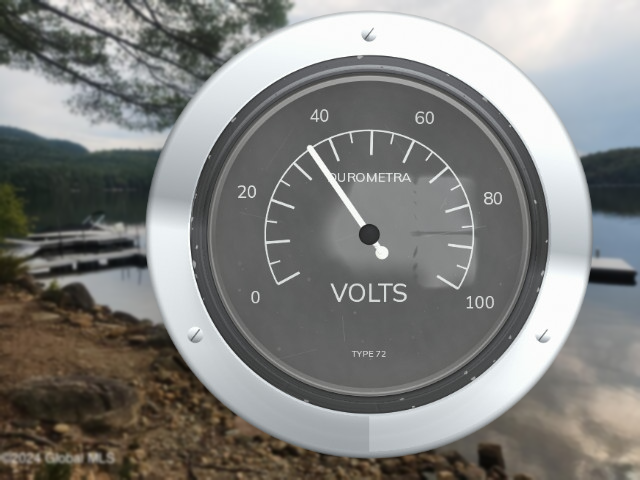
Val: 35 V
